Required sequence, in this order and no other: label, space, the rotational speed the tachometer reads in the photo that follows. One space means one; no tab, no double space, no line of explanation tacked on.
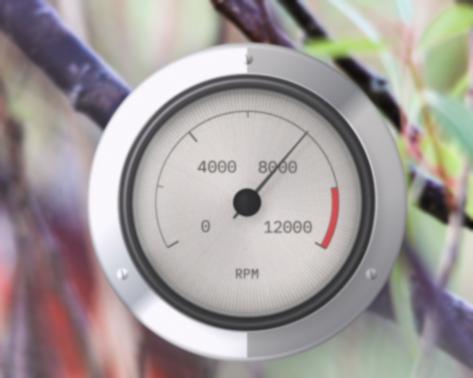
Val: 8000 rpm
